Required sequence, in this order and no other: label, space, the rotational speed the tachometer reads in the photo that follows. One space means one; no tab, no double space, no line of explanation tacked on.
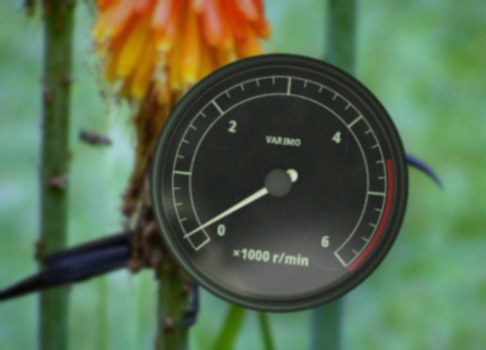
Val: 200 rpm
